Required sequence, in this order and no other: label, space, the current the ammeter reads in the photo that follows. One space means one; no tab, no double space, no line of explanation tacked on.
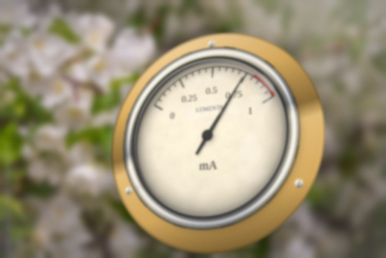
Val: 0.75 mA
